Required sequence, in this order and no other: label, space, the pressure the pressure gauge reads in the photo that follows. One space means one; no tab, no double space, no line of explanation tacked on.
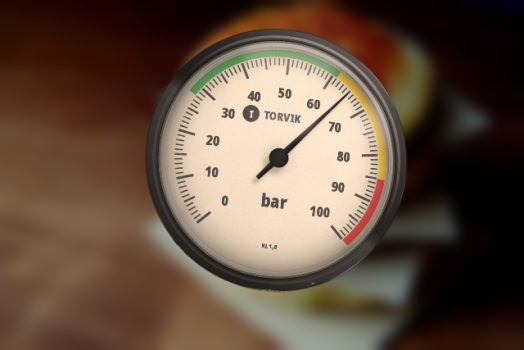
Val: 65 bar
